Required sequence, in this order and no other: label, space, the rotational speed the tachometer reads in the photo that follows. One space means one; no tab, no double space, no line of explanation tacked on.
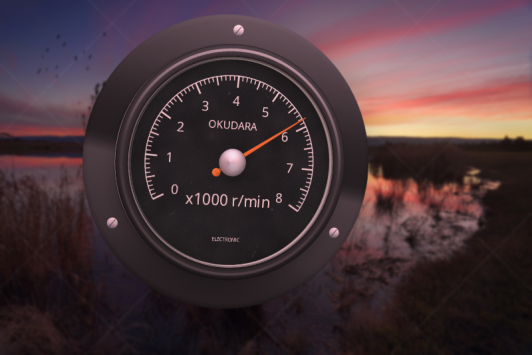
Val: 5800 rpm
